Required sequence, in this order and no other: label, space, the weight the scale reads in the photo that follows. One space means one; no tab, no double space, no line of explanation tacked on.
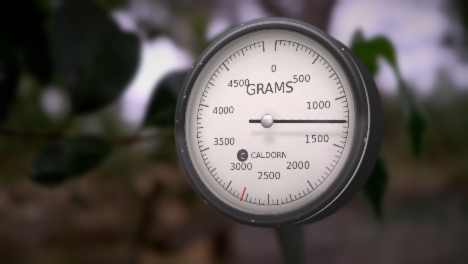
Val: 1250 g
